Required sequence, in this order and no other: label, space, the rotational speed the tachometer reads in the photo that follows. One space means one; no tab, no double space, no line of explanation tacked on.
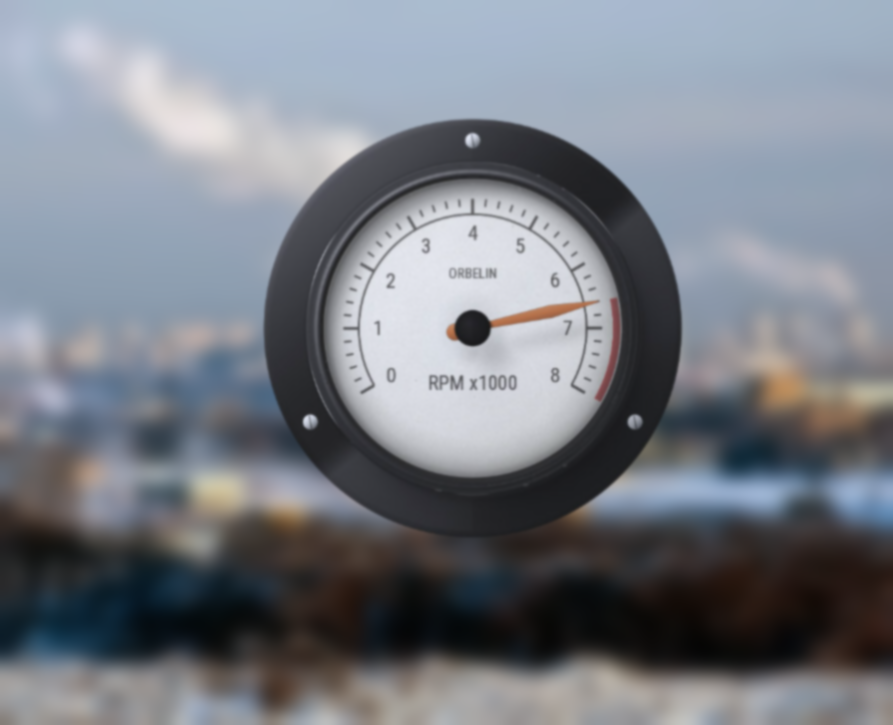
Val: 6600 rpm
